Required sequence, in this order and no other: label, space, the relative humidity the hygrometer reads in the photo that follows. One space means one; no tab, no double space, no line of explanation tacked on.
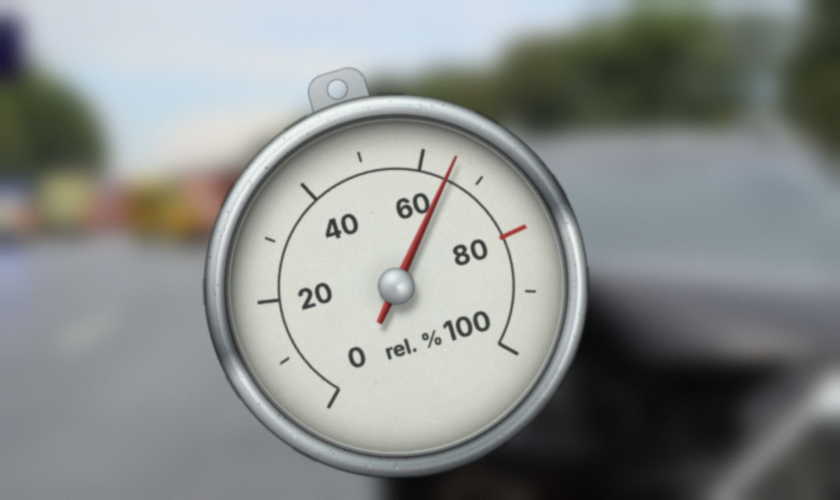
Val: 65 %
